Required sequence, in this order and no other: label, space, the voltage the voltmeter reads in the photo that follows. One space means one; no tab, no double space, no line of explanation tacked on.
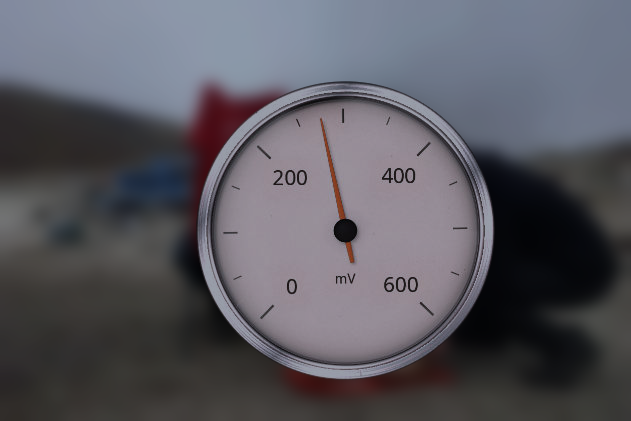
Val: 275 mV
